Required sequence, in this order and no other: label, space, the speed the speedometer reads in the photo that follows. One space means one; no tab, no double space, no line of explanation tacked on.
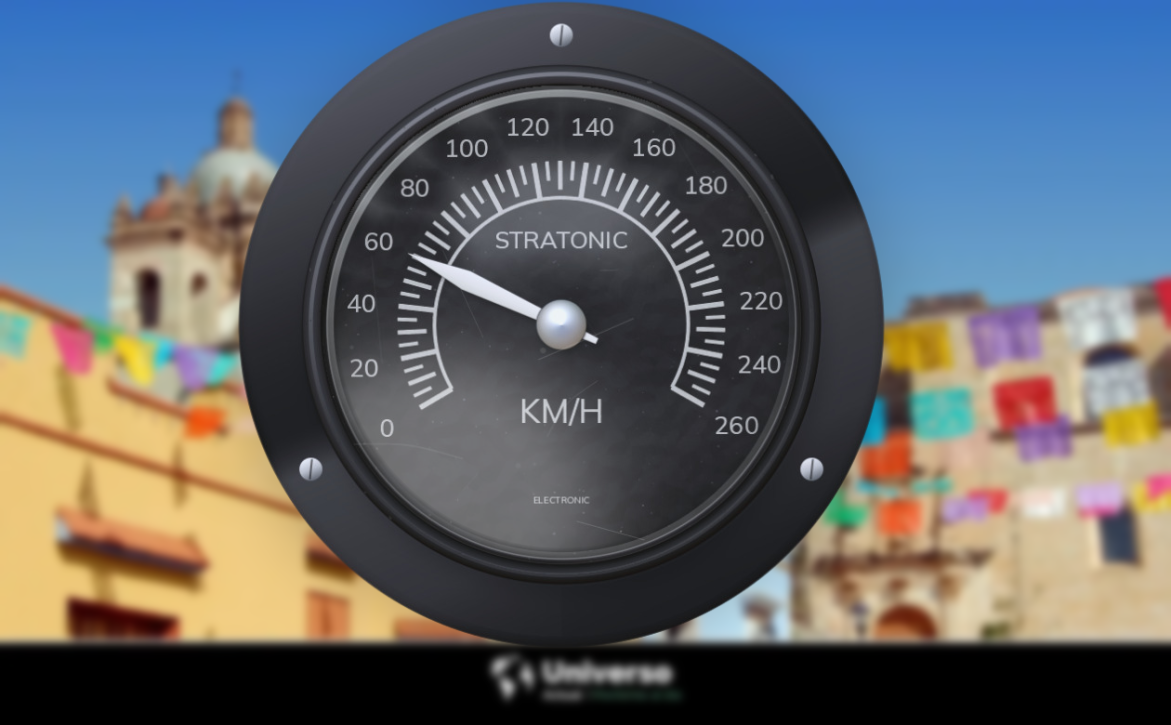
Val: 60 km/h
